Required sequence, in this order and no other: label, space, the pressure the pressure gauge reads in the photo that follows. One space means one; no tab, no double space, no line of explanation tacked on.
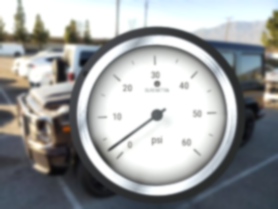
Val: 2.5 psi
